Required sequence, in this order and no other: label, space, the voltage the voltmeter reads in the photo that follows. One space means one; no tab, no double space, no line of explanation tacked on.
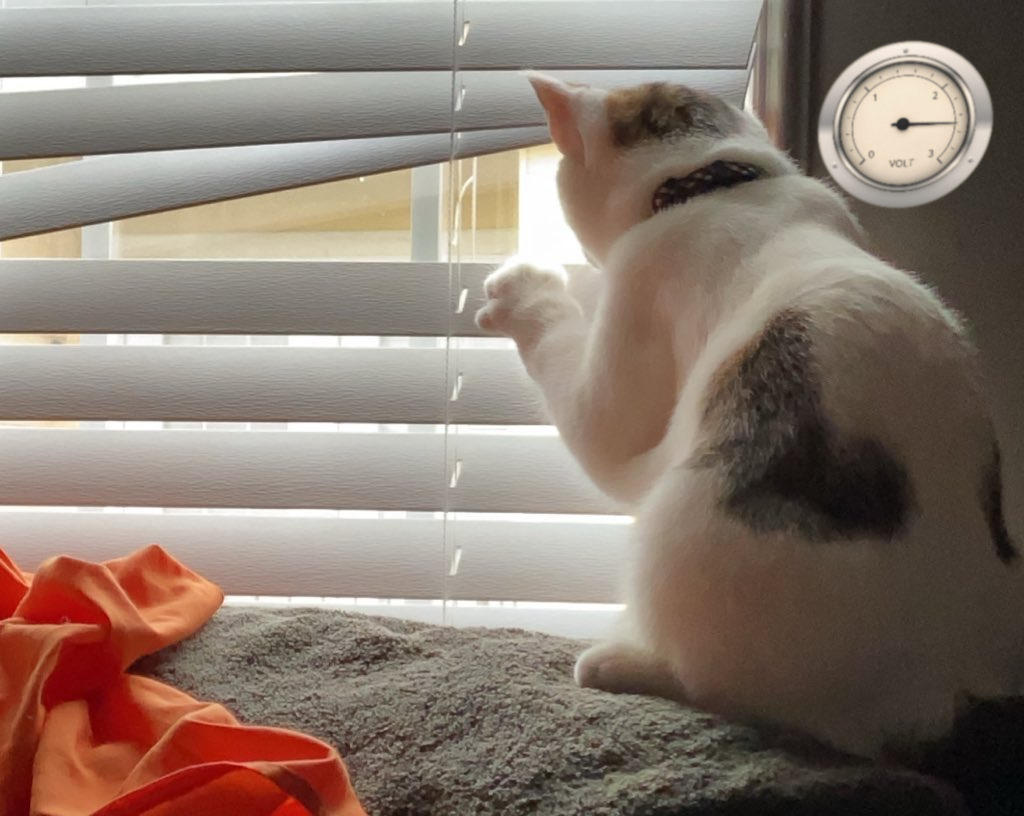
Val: 2.5 V
